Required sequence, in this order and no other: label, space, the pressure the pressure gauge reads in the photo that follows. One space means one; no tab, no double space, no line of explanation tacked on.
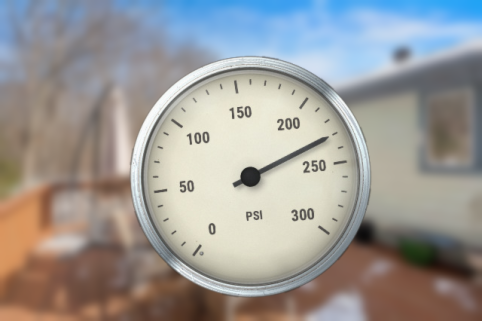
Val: 230 psi
